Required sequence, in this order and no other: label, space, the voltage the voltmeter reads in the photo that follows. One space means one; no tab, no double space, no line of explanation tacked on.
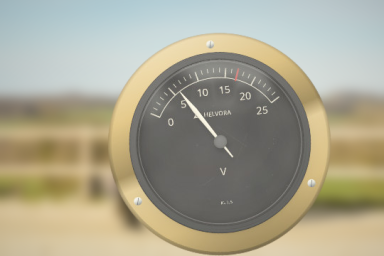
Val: 6 V
